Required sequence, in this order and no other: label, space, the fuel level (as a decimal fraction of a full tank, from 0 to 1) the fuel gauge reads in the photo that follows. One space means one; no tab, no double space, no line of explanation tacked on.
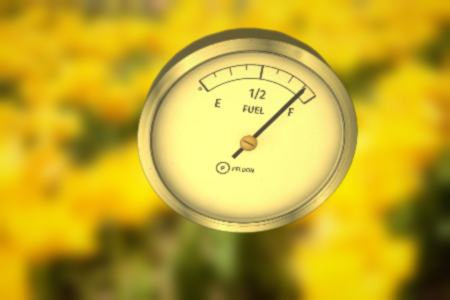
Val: 0.875
